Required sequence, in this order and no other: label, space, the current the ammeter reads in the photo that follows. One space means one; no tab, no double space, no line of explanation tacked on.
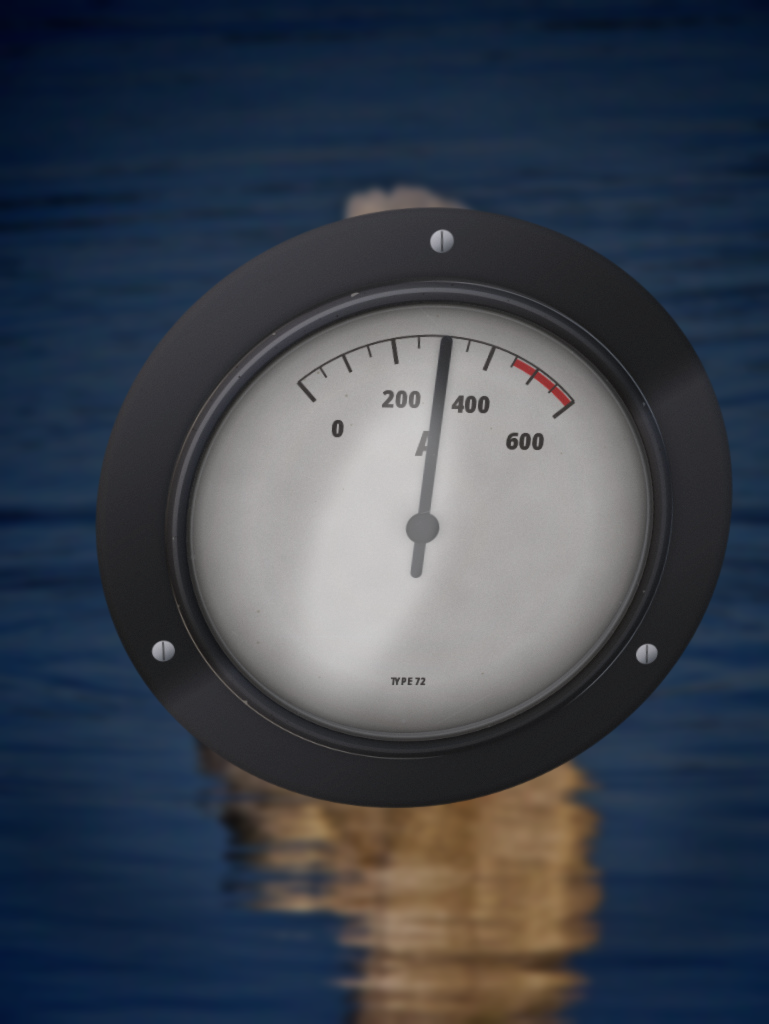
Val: 300 A
